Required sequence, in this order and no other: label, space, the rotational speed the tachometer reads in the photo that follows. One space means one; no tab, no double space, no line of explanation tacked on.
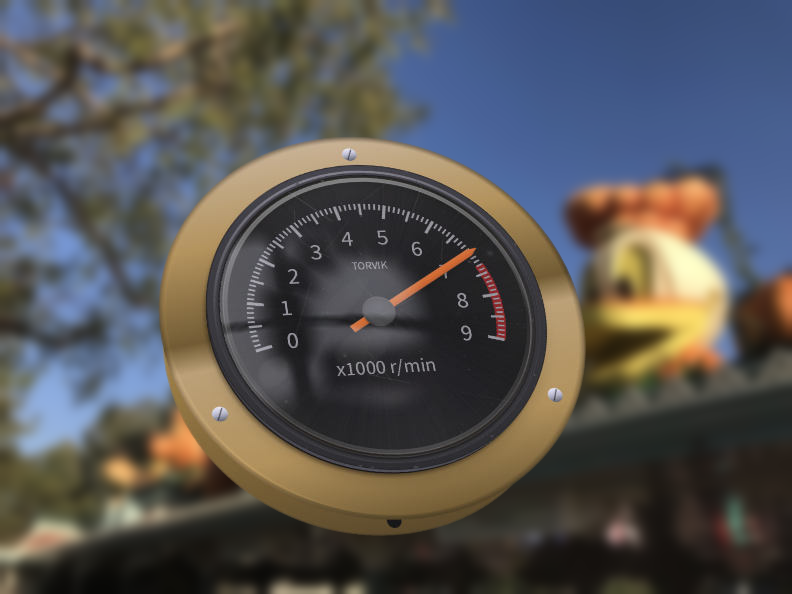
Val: 7000 rpm
